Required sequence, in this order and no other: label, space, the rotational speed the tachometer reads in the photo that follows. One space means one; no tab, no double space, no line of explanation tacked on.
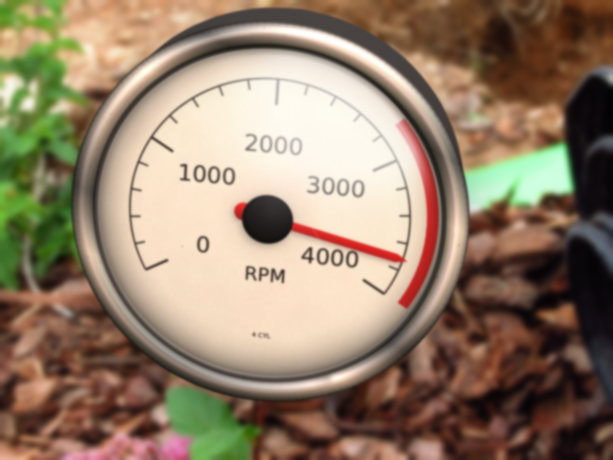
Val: 3700 rpm
